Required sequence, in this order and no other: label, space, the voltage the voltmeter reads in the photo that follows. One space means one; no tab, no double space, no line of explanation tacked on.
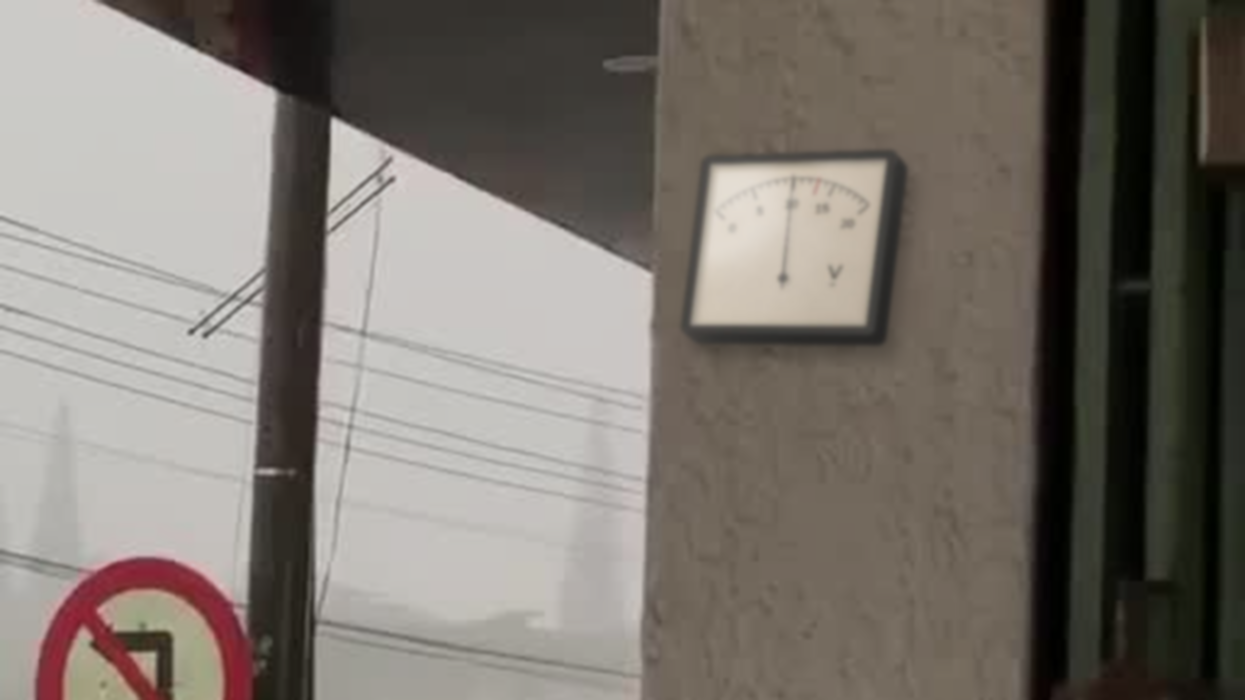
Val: 10 V
